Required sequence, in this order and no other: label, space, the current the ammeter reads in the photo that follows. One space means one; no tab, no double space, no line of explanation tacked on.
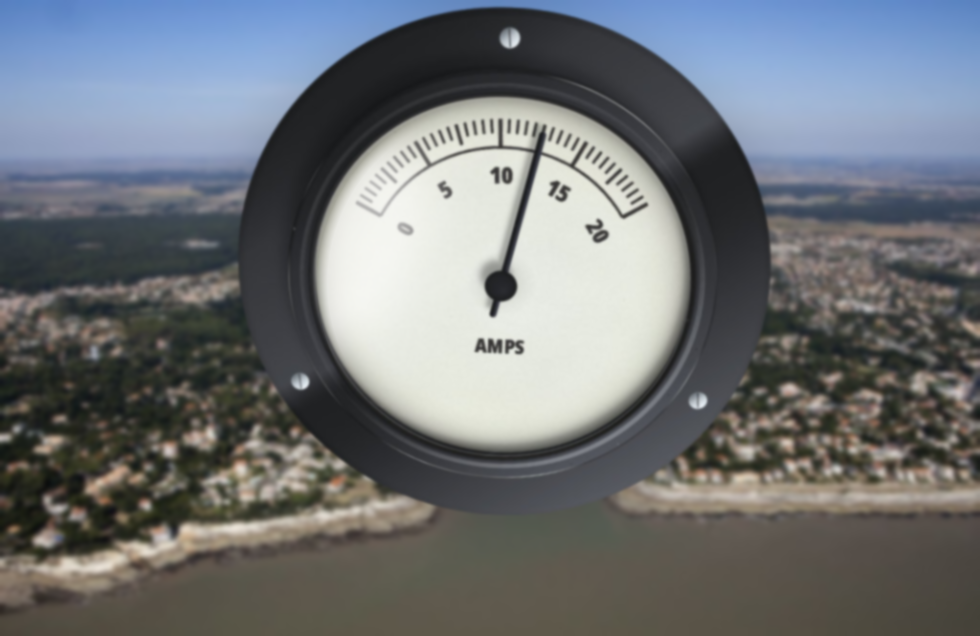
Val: 12.5 A
